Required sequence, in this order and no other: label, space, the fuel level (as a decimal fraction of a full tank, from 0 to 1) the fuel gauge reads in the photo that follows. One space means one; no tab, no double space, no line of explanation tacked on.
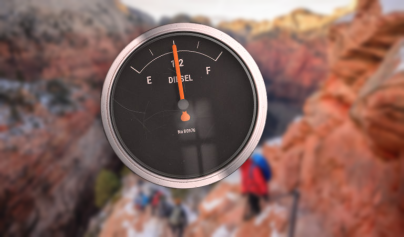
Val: 0.5
